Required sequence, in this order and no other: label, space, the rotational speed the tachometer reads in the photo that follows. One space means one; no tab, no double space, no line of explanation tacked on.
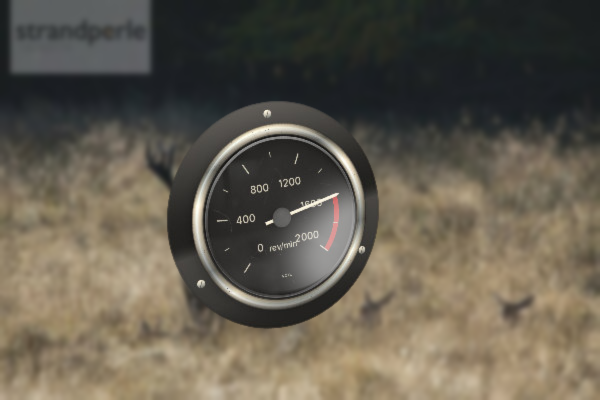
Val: 1600 rpm
